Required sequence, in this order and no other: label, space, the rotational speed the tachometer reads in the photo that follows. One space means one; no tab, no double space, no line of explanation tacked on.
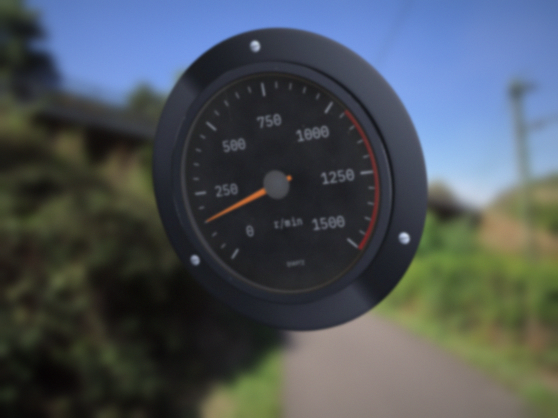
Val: 150 rpm
